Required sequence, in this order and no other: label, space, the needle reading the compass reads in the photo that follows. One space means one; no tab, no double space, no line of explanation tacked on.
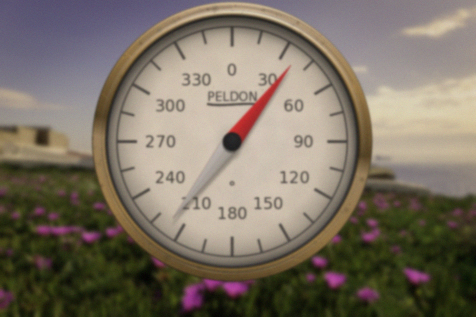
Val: 37.5 °
